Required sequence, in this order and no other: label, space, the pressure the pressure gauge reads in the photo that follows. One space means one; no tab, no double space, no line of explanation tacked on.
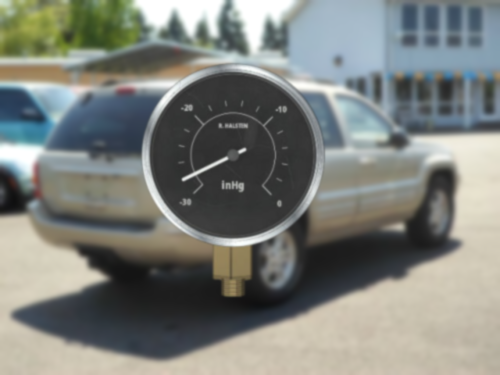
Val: -28 inHg
